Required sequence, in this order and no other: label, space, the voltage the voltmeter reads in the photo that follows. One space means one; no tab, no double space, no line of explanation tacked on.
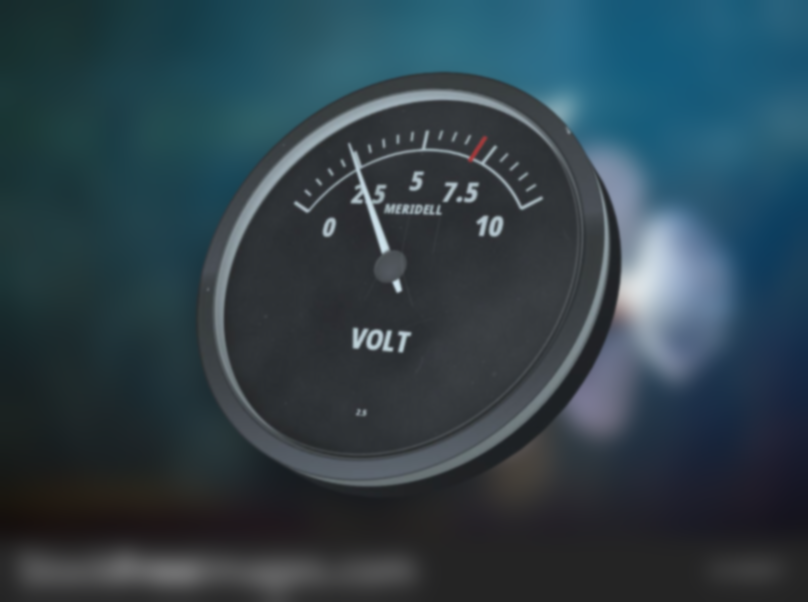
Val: 2.5 V
